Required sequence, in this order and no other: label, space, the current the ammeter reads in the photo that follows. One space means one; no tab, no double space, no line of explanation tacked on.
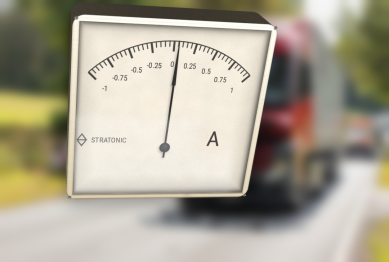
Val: 0.05 A
